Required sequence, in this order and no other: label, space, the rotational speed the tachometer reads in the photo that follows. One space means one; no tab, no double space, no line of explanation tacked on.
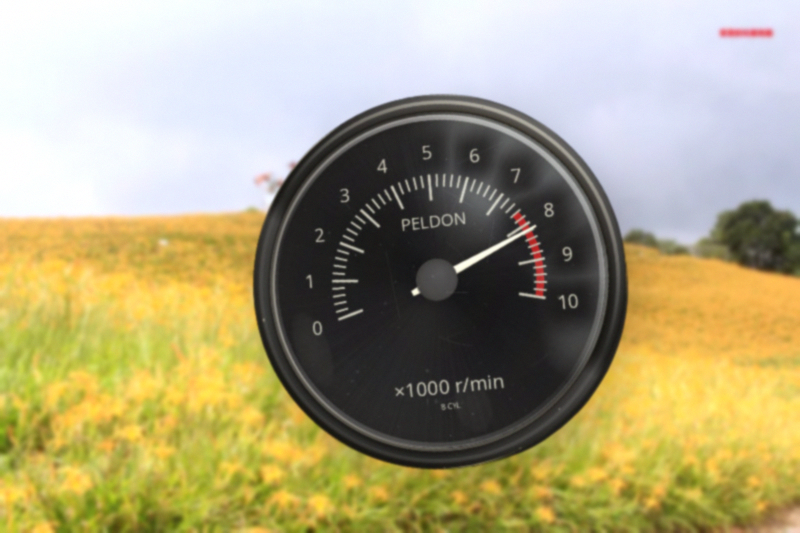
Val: 8200 rpm
